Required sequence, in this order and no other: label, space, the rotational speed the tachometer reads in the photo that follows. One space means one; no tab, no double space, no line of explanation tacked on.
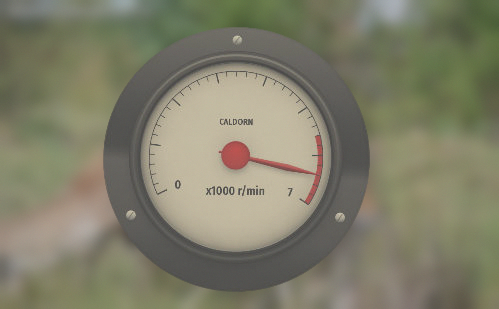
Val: 6400 rpm
